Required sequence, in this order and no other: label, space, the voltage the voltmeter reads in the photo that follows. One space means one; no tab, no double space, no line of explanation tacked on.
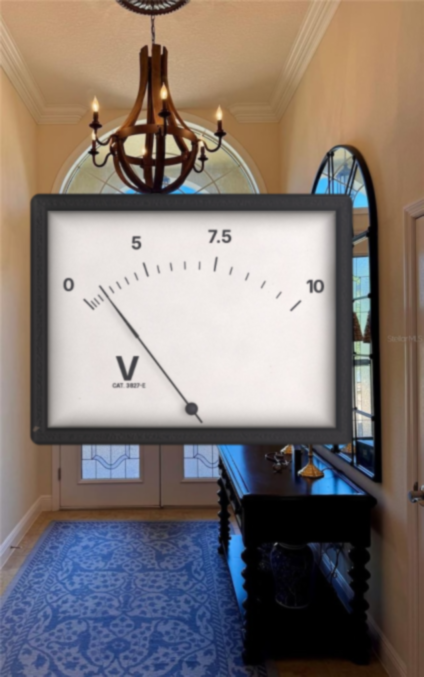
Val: 2.5 V
